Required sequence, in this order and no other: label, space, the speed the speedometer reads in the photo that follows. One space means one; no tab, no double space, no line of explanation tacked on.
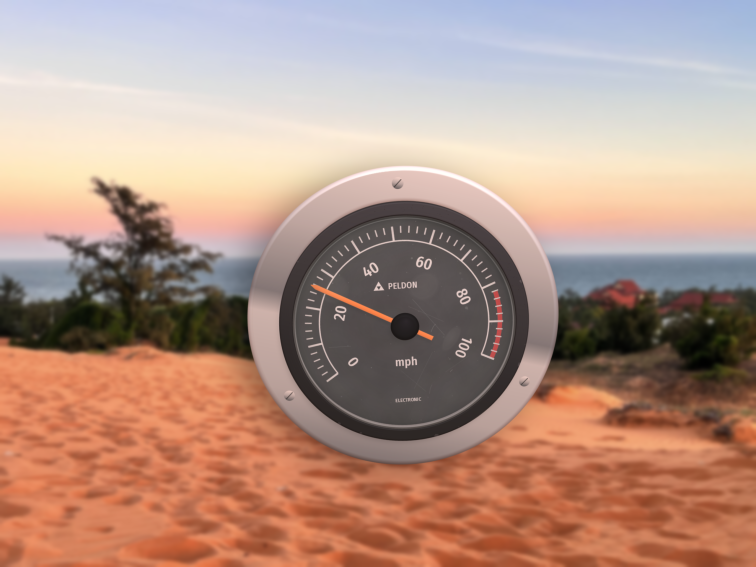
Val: 26 mph
